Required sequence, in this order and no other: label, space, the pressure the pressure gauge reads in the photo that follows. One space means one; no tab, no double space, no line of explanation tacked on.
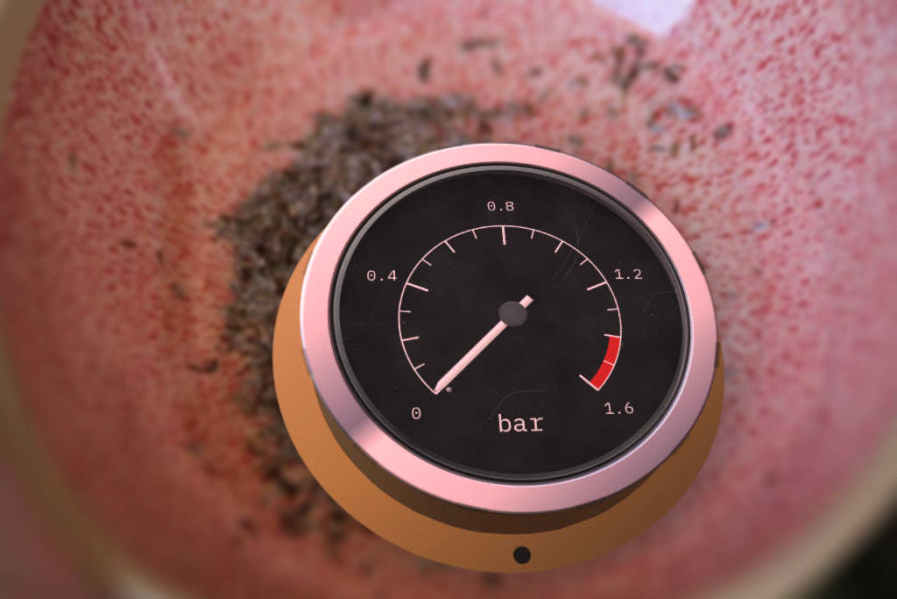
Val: 0 bar
